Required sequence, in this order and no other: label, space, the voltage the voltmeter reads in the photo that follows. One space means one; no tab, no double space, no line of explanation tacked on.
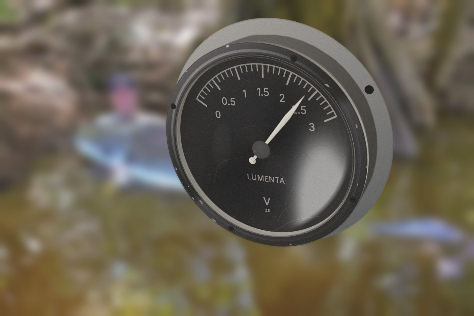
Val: 2.4 V
